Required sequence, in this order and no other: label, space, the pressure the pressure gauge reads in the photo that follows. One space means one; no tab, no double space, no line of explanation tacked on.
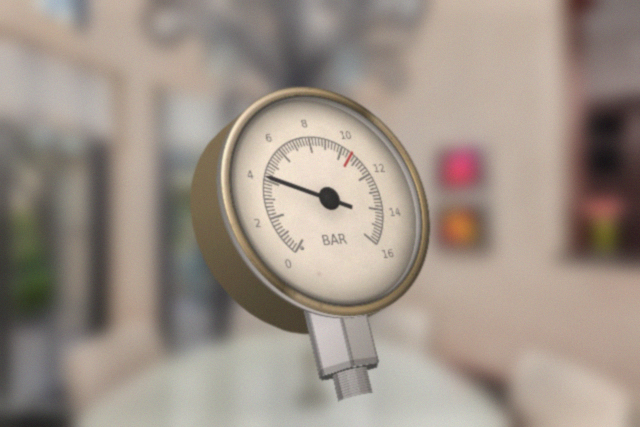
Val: 4 bar
